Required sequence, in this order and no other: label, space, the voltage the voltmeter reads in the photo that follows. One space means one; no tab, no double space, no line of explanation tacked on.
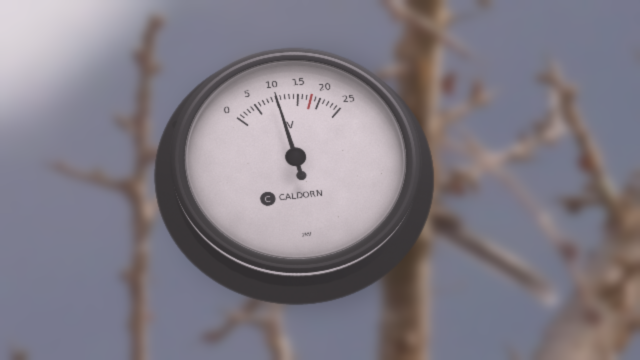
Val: 10 V
